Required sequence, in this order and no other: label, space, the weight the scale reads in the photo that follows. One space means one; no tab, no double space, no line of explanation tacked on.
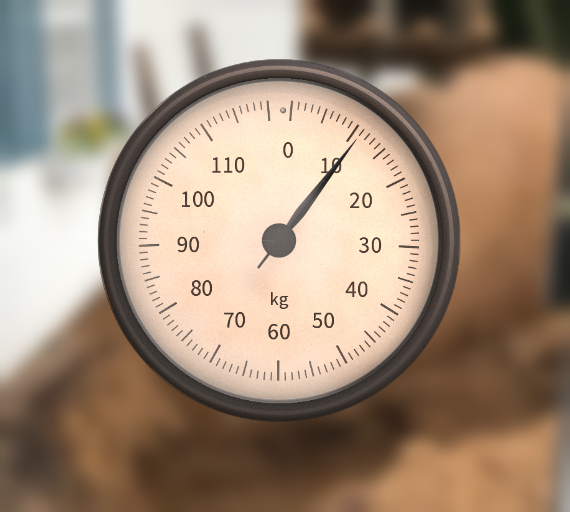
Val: 11 kg
